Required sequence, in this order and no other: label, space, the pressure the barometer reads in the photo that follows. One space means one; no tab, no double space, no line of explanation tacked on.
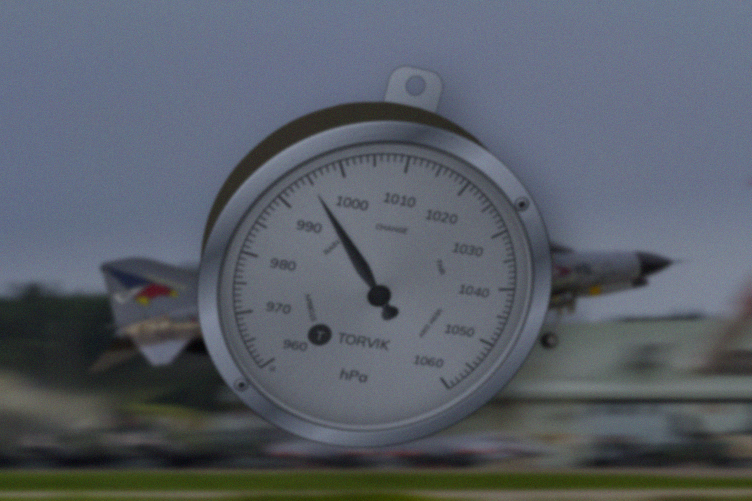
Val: 995 hPa
